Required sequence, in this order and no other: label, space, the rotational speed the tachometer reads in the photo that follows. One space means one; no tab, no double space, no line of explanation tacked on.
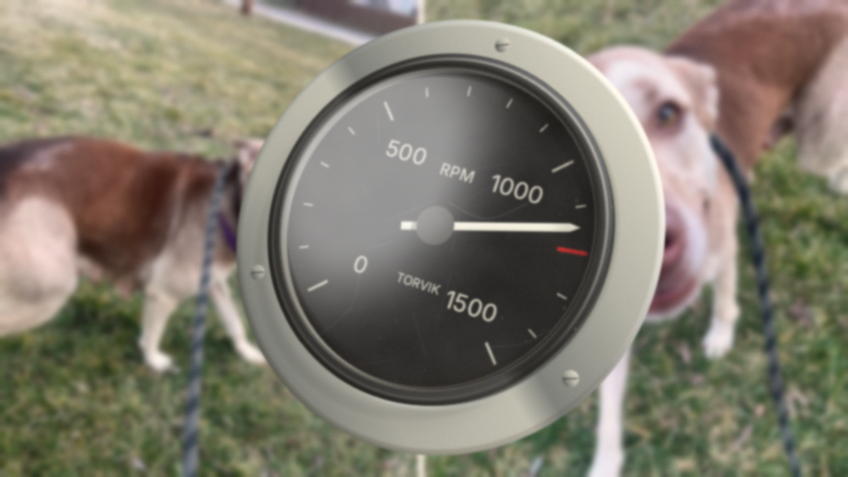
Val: 1150 rpm
